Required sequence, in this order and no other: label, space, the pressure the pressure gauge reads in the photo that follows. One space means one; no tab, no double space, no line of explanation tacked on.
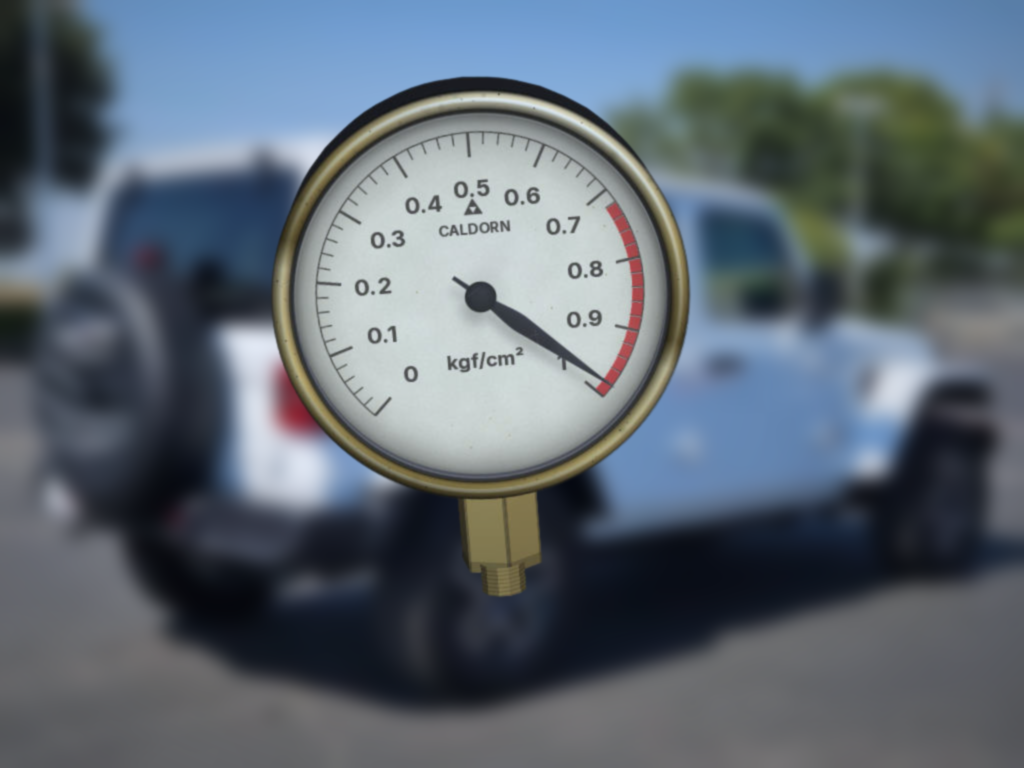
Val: 0.98 kg/cm²
